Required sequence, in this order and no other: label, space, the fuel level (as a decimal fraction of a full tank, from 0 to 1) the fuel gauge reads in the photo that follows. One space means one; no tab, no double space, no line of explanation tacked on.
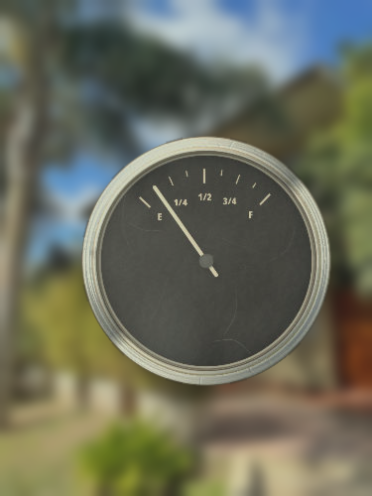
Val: 0.125
